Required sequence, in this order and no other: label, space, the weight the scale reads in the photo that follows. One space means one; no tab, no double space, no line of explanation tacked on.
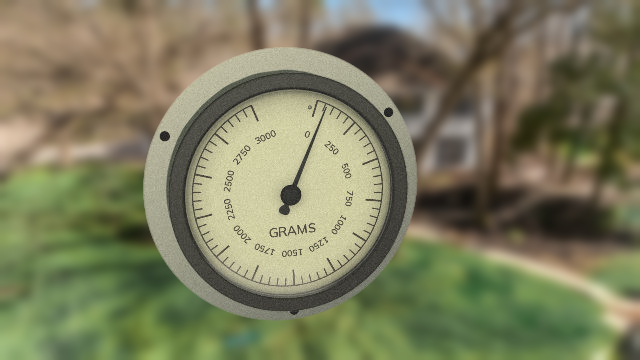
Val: 50 g
